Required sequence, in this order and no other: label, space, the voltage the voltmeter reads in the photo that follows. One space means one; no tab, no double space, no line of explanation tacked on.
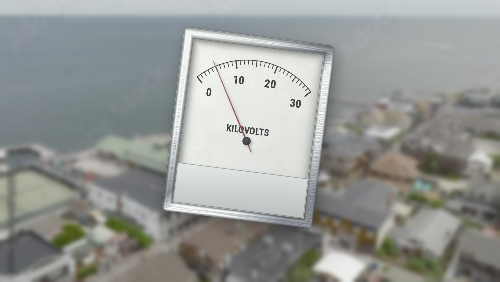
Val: 5 kV
